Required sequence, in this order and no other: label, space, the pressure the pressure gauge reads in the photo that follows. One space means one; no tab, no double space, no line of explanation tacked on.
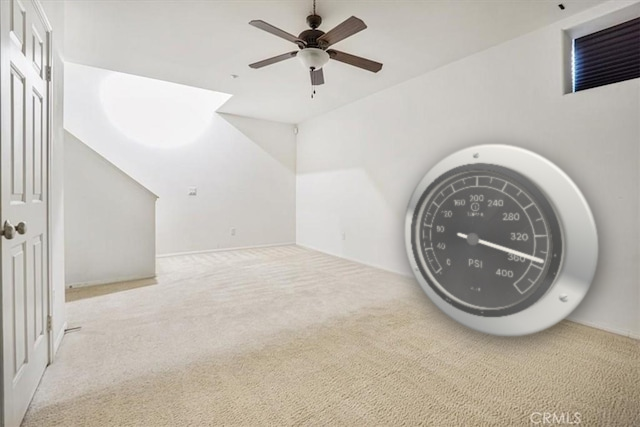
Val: 350 psi
